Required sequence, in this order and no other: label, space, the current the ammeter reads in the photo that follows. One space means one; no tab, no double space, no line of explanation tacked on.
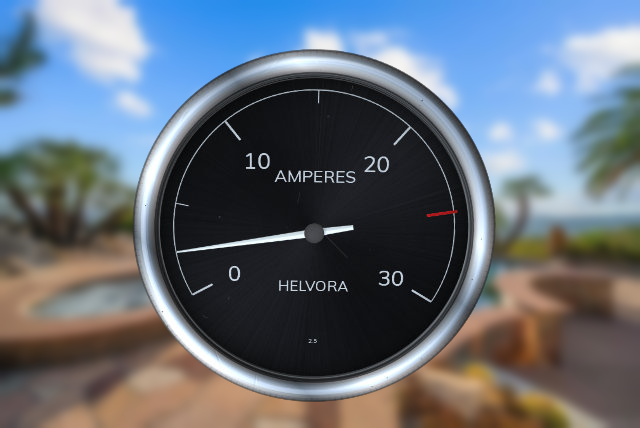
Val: 2.5 A
